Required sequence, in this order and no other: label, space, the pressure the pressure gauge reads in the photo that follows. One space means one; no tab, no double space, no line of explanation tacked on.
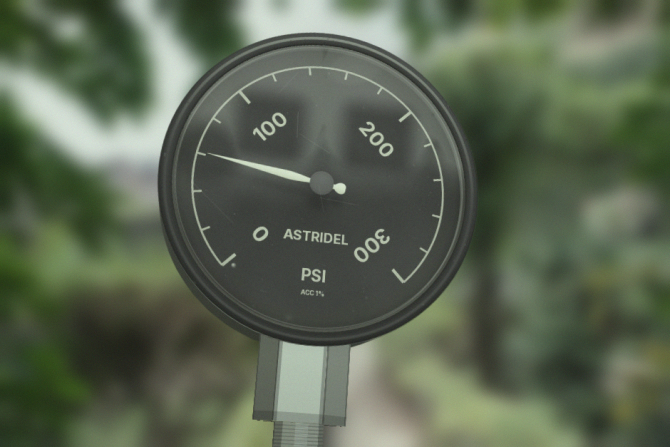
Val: 60 psi
